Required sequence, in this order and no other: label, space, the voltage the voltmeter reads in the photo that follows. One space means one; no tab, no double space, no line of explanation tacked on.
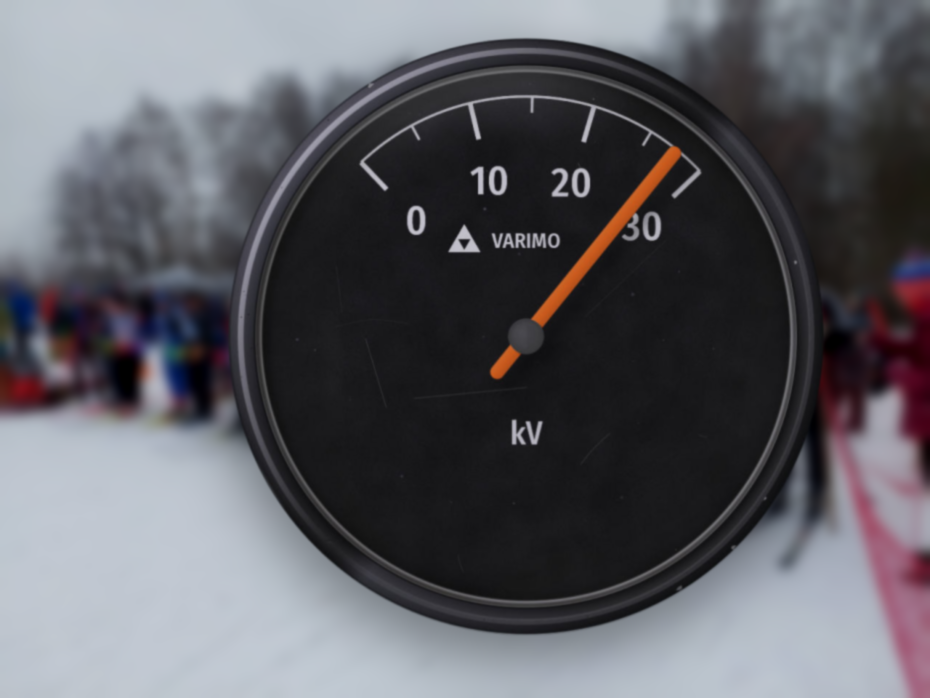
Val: 27.5 kV
